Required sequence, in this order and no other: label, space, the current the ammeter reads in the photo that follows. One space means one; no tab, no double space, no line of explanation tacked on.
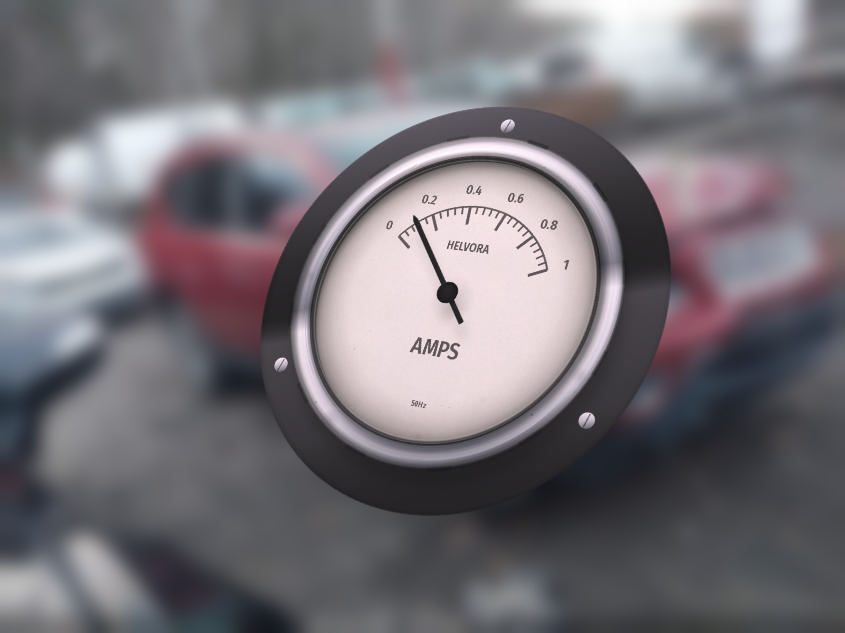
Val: 0.12 A
